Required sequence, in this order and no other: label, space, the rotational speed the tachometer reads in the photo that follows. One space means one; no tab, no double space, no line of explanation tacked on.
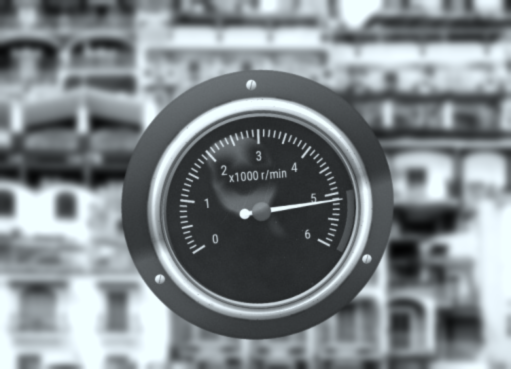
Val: 5100 rpm
